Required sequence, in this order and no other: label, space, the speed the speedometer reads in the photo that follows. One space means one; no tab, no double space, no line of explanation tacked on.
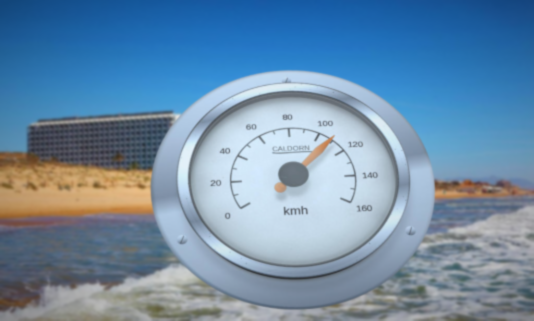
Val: 110 km/h
